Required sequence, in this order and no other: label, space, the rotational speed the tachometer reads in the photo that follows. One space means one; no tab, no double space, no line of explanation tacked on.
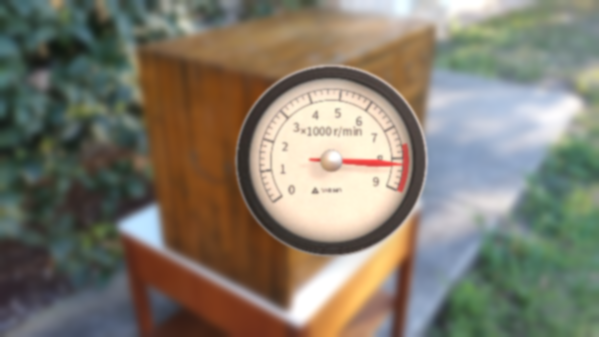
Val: 8200 rpm
